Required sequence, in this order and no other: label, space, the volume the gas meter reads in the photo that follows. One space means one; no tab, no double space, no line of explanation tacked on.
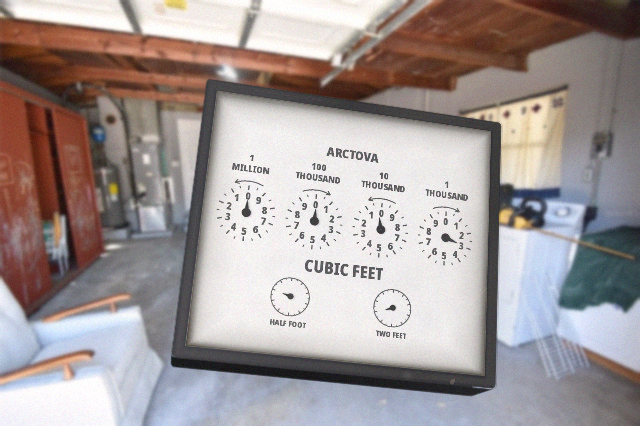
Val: 300 ft³
